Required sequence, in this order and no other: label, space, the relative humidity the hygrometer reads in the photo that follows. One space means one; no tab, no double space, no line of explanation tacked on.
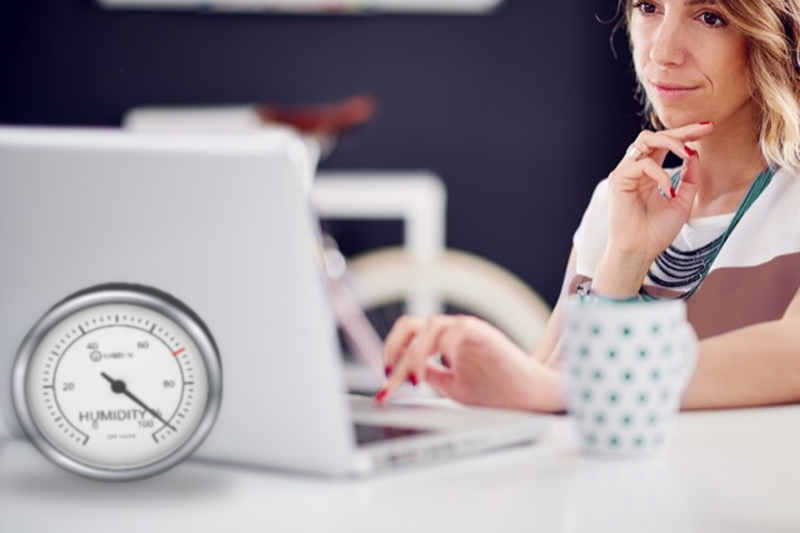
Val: 94 %
